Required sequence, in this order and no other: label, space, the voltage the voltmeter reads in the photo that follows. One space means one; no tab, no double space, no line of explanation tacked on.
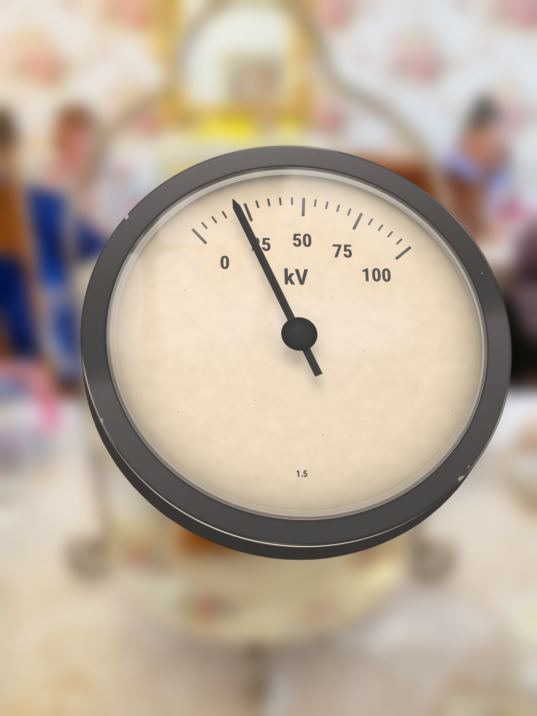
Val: 20 kV
